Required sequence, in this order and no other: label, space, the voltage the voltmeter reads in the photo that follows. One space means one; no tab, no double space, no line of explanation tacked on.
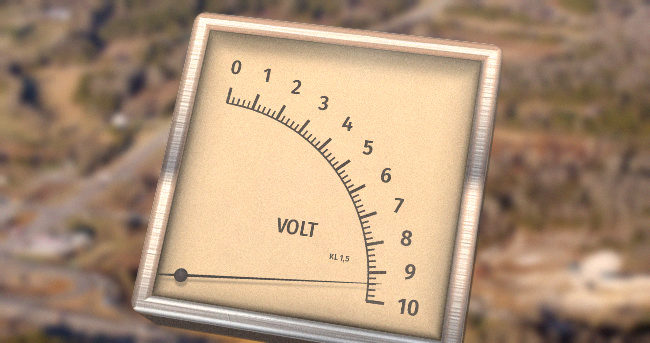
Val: 9.4 V
